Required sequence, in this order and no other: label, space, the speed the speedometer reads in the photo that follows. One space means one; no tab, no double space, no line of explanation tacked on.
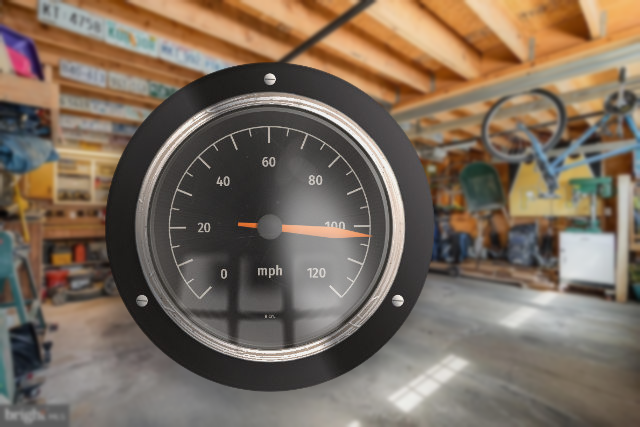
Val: 102.5 mph
